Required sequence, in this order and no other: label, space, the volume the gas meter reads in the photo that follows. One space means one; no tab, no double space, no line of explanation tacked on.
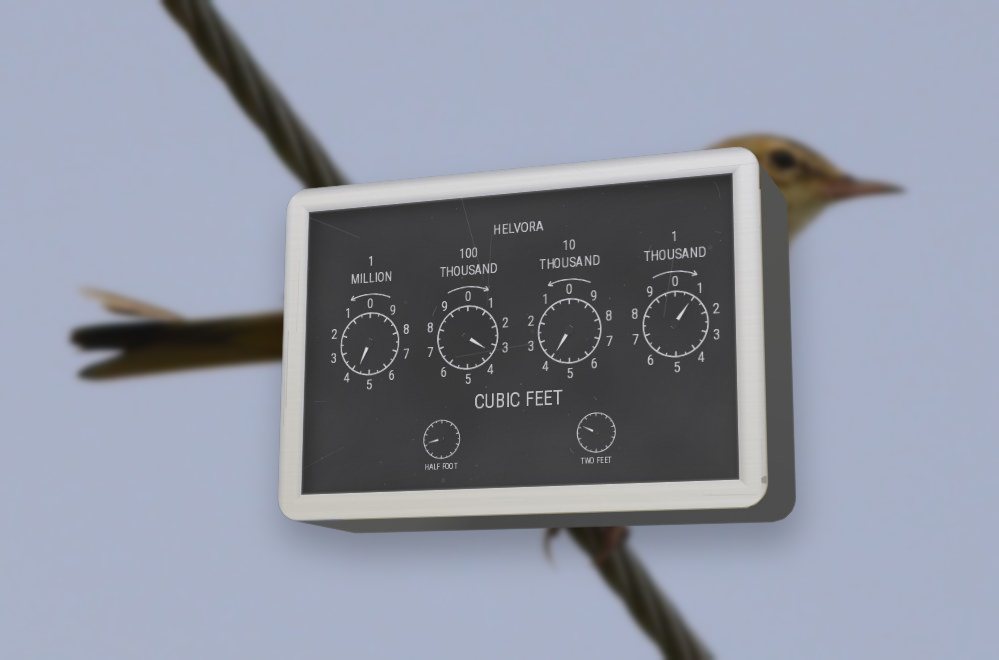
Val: 434100 ft³
